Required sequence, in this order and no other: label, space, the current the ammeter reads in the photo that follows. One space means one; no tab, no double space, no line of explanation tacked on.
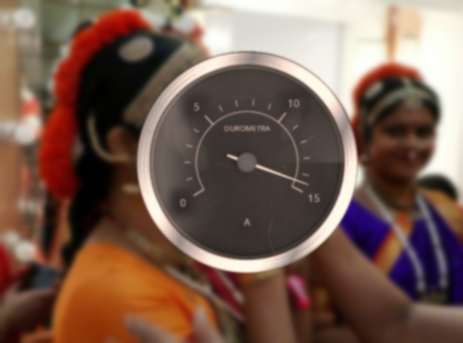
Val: 14.5 A
